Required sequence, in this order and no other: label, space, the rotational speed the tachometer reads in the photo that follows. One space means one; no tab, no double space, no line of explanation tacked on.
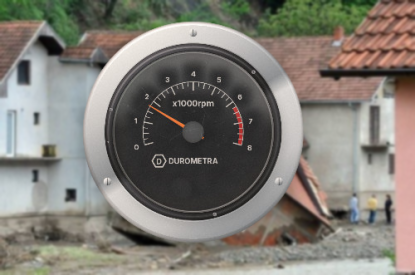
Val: 1750 rpm
